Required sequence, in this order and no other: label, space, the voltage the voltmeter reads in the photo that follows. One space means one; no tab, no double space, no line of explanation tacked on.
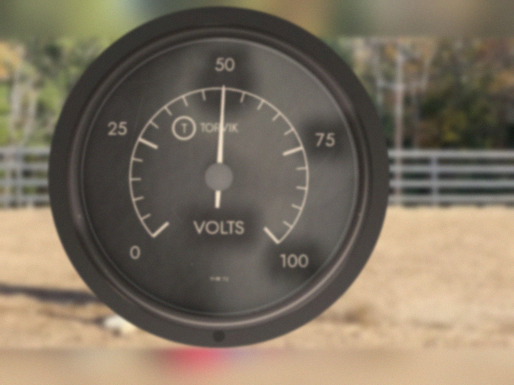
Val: 50 V
